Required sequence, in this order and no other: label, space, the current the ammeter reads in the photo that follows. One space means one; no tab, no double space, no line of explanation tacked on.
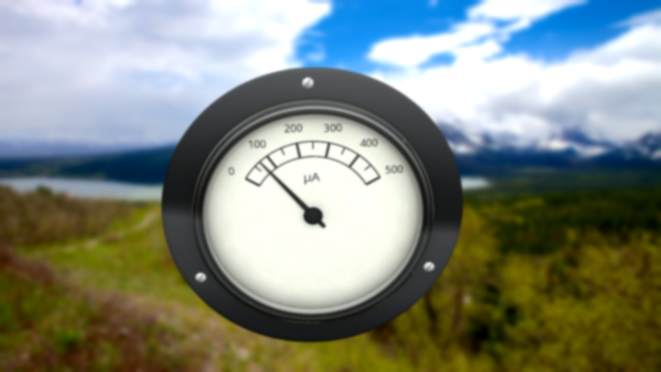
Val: 75 µA
